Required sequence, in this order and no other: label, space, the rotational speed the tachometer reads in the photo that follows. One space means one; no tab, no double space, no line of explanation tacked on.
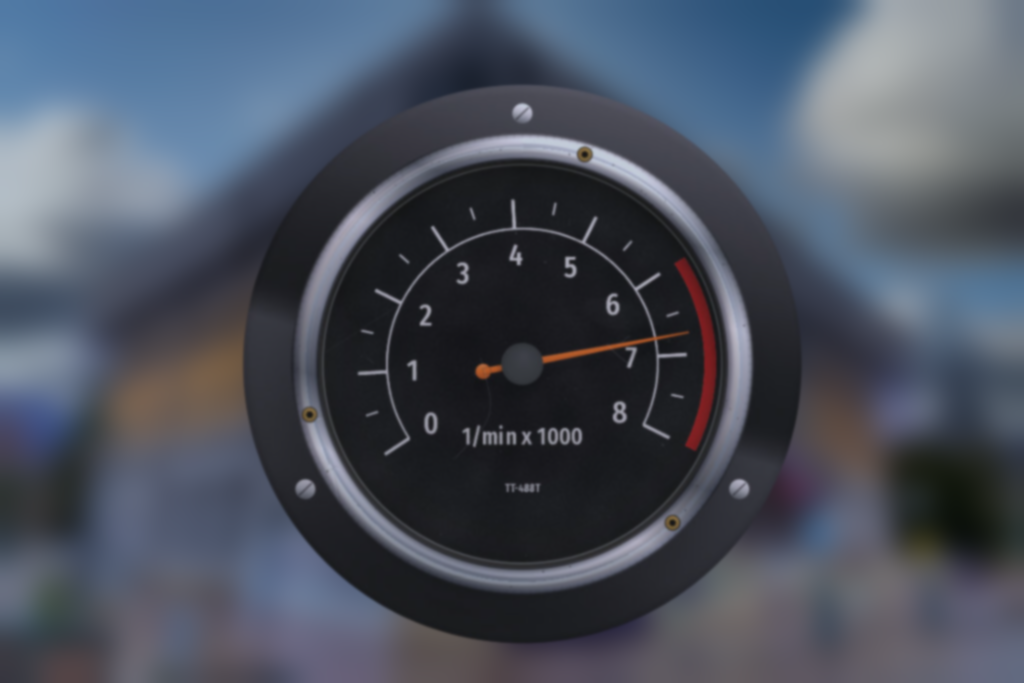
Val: 6750 rpm
